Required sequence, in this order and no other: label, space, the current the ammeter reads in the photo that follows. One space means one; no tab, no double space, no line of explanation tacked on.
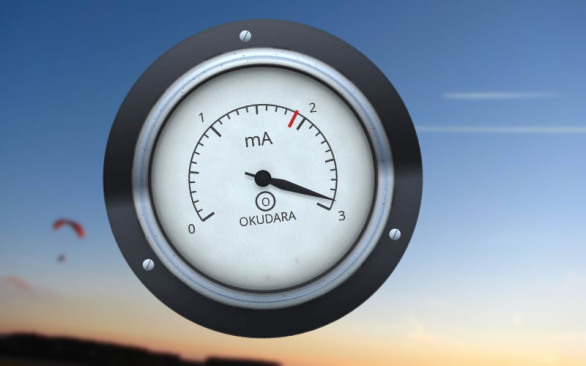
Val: 2.9 mA
